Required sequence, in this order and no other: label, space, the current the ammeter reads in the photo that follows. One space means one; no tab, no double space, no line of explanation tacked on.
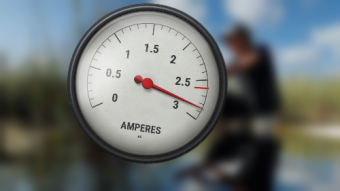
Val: 2.85 A
